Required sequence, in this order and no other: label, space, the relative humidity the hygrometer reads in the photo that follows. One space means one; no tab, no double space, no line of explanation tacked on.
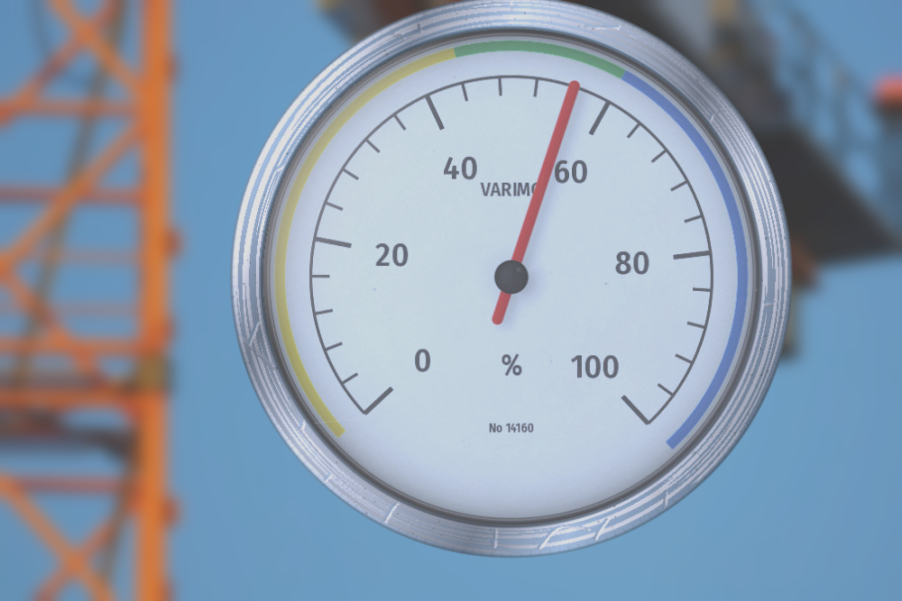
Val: 56 %
